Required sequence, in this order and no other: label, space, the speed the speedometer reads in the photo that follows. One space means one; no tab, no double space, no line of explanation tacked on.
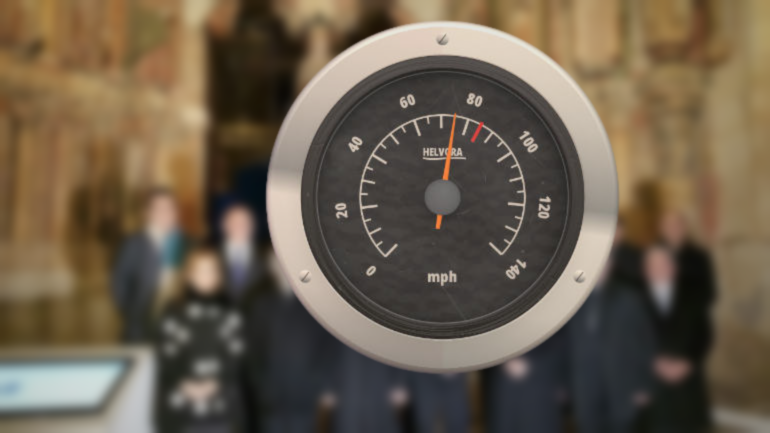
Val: 75 mph
